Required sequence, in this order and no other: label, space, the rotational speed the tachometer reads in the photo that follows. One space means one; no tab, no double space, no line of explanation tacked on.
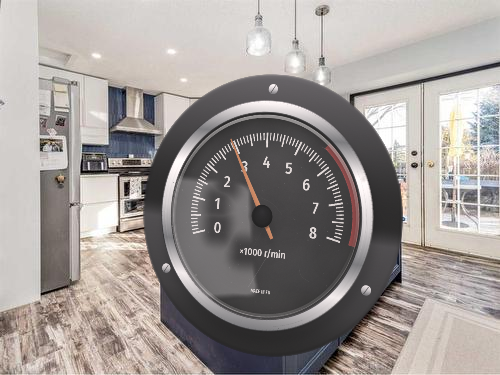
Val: 3000 rpm
